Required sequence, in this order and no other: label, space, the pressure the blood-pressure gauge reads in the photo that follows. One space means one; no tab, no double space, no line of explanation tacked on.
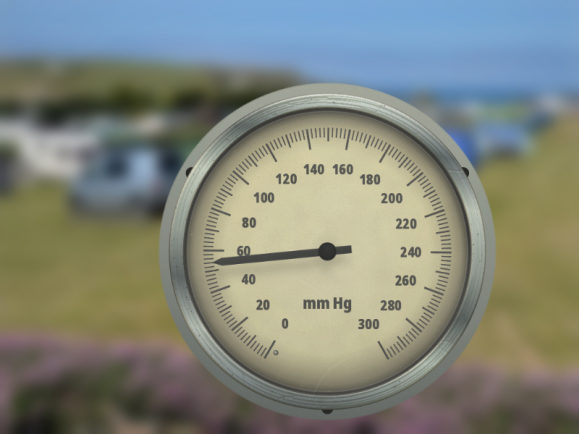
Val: 54 mmHg
